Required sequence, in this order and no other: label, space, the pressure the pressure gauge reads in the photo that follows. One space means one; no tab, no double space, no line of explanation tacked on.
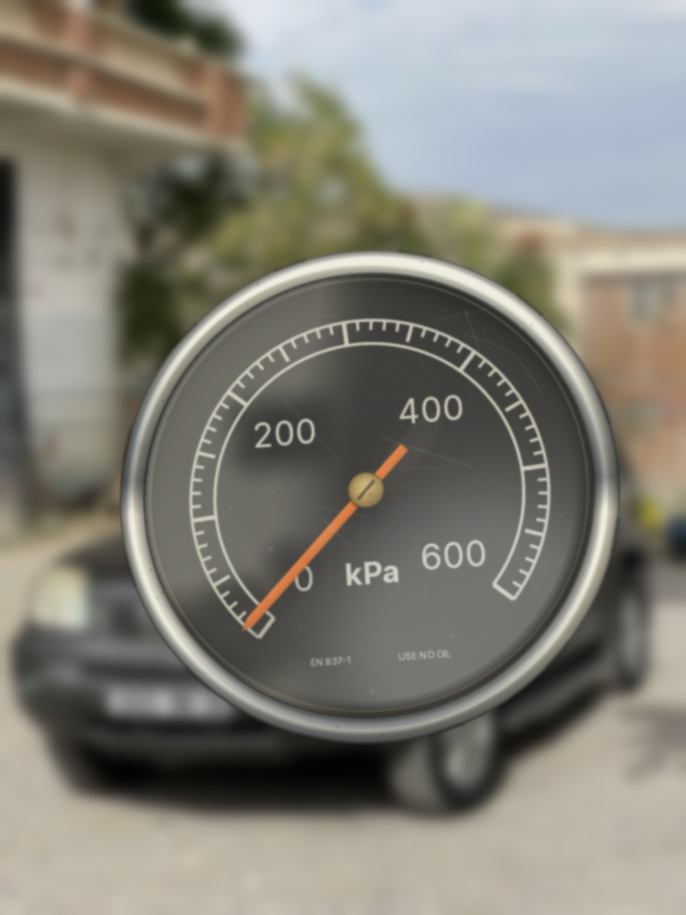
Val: 10 kPa
